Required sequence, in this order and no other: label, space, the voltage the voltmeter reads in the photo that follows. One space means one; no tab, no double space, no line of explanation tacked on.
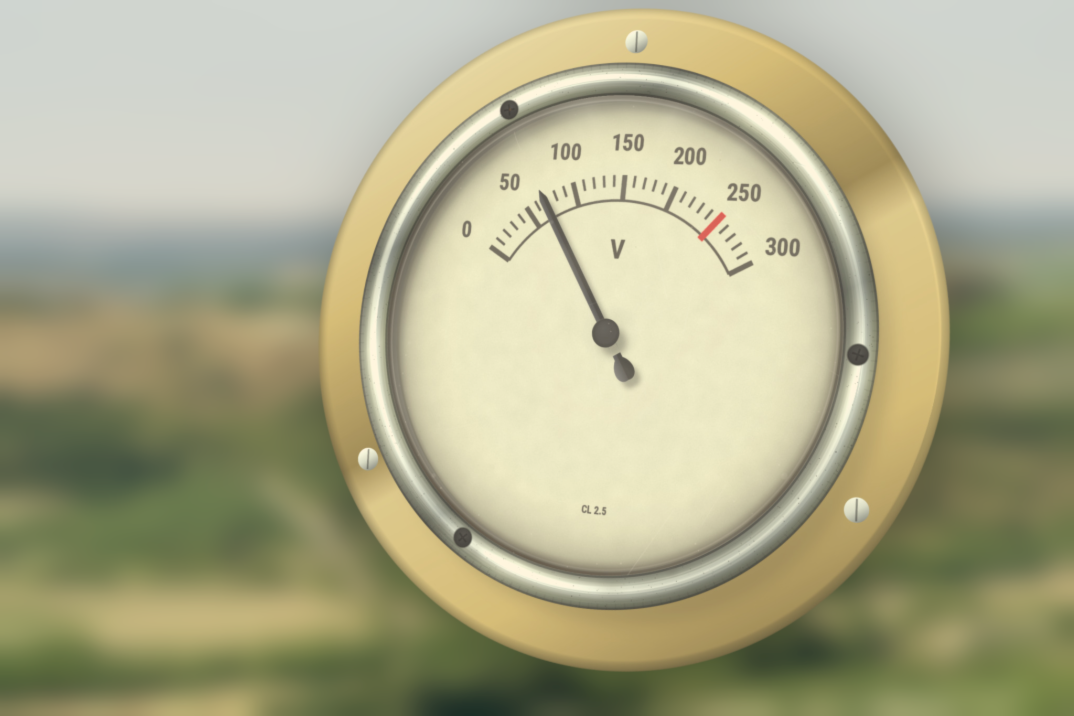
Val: 70 V
